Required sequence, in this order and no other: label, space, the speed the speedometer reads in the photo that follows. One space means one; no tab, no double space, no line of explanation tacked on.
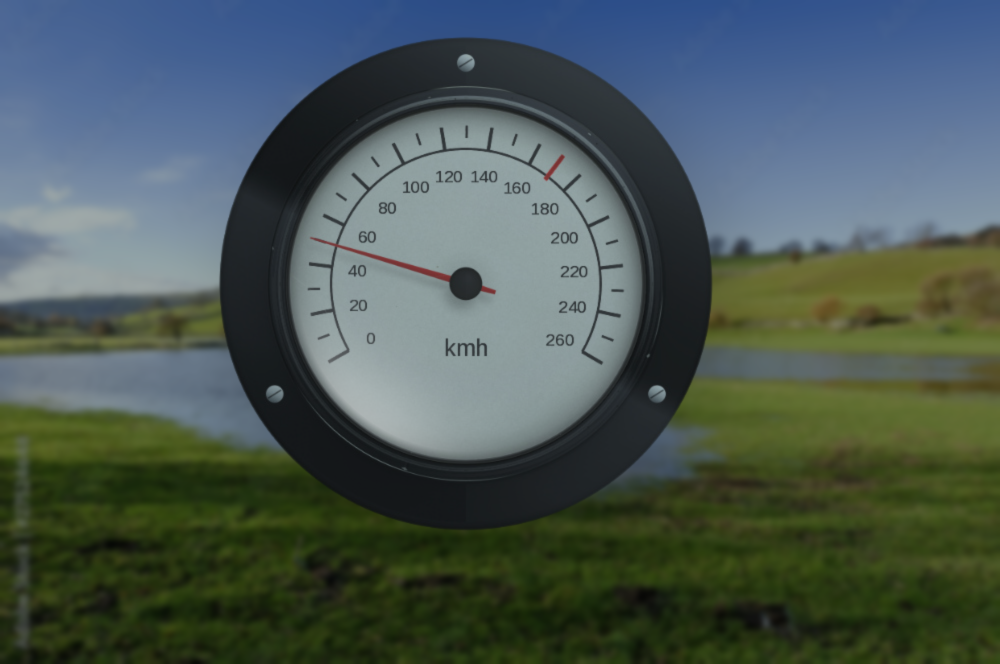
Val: 50 km/h
